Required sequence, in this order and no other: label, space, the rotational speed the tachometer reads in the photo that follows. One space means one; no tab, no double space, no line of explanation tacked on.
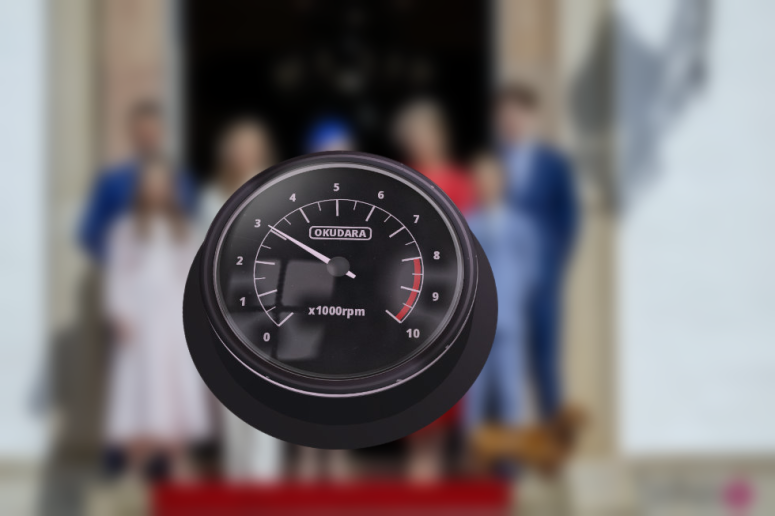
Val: 3000 rpm
